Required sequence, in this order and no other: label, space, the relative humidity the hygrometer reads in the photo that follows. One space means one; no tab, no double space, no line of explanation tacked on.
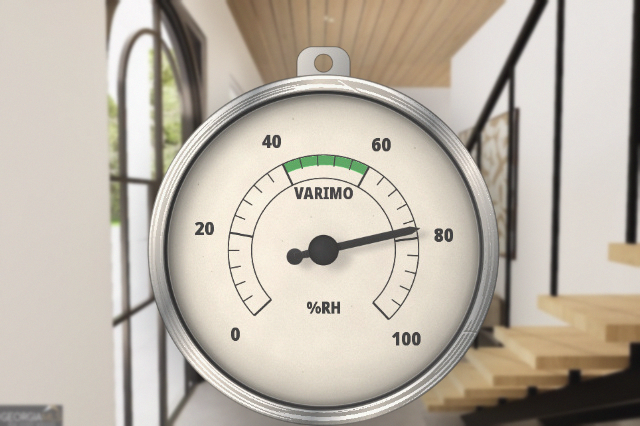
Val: 78 %
